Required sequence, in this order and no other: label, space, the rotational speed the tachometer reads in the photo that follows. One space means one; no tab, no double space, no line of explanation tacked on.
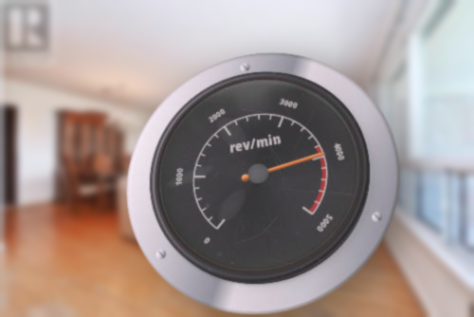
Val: 4000 rpm
